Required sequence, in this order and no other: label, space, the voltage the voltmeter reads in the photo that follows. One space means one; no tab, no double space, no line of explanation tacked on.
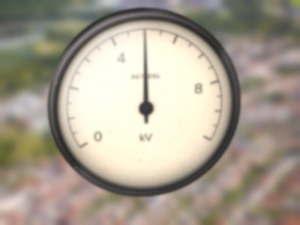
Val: 5 kV
